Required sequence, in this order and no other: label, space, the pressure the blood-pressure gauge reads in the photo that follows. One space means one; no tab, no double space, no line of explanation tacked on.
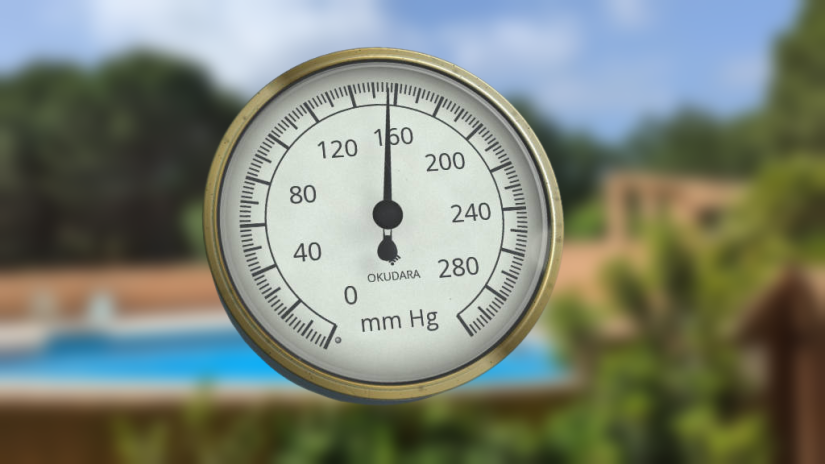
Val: 156 mmHg
